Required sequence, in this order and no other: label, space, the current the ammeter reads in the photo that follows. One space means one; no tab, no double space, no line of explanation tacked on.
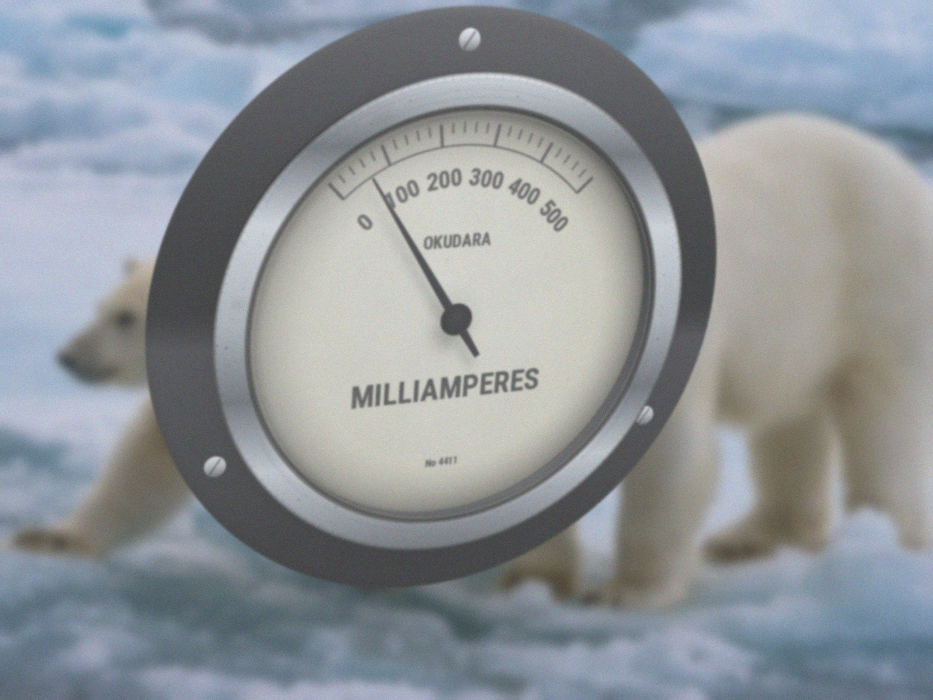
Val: 60 mA
